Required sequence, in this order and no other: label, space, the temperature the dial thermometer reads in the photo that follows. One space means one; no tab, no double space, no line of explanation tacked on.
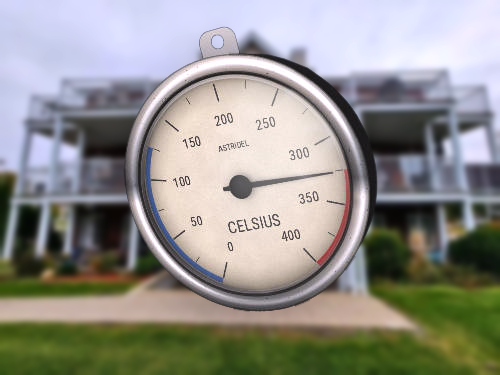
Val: 325 °C
